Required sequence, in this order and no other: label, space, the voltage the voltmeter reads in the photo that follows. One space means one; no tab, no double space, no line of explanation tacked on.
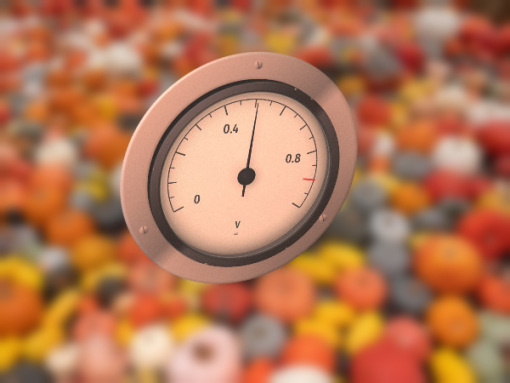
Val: 0.5 V
